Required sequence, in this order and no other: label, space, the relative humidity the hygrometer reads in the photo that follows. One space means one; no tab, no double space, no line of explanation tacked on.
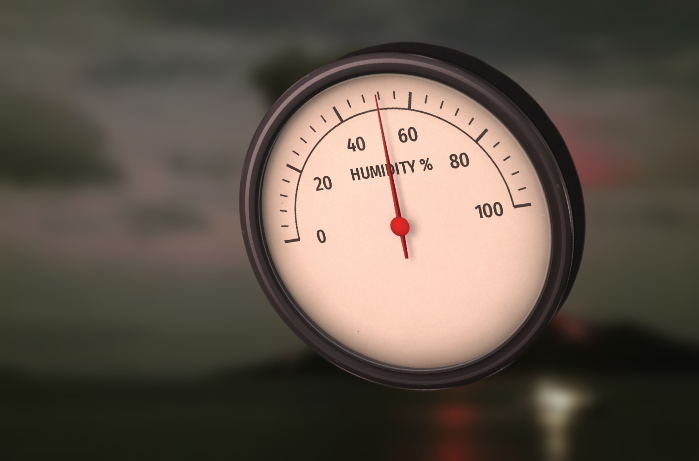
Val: 52 %
